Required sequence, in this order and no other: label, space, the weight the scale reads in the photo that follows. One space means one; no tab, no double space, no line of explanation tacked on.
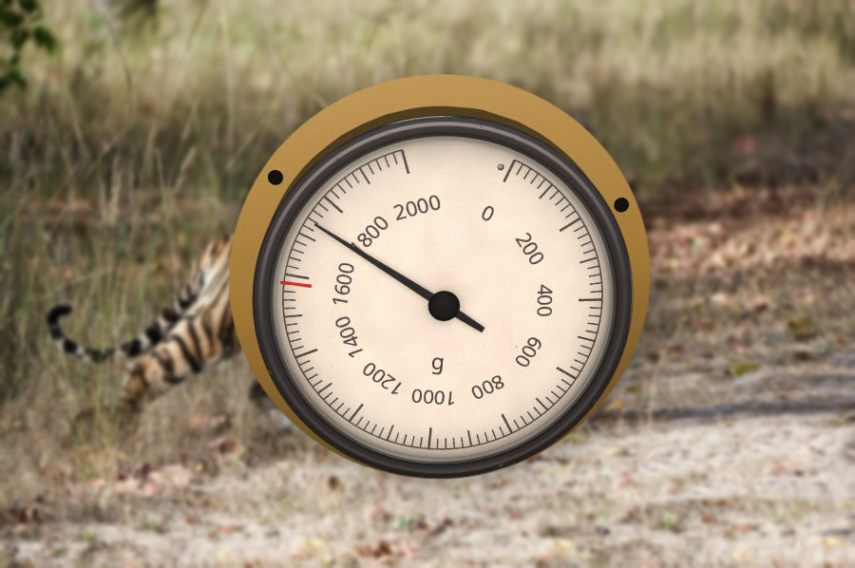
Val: 1740 g
